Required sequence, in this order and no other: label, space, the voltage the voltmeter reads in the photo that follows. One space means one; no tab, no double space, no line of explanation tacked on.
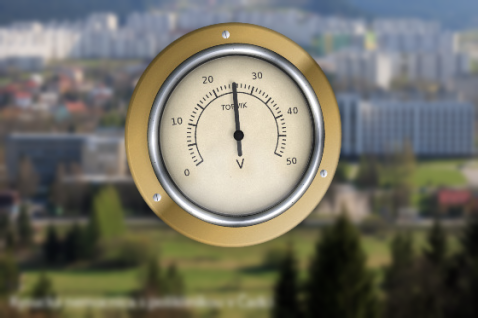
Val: 25 V
